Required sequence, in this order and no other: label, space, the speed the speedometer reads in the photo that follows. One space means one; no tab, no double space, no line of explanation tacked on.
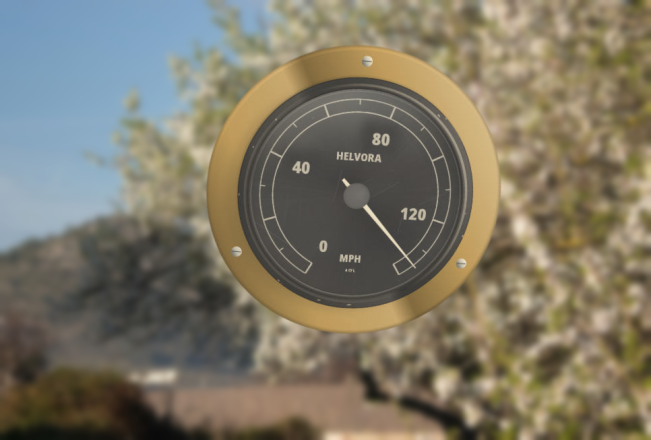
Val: 135 mph
